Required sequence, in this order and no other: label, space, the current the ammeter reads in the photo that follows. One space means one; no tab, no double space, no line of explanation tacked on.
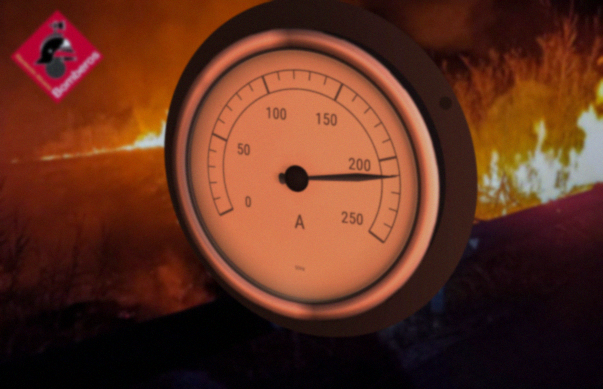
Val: 210 A
